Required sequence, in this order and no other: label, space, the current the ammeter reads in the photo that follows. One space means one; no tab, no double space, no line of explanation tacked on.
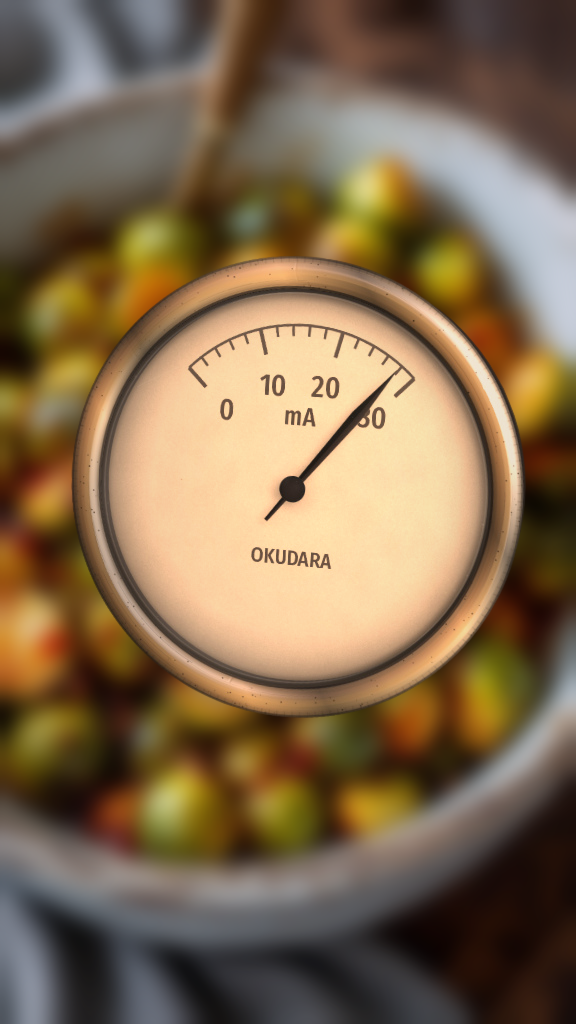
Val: 28 mA
